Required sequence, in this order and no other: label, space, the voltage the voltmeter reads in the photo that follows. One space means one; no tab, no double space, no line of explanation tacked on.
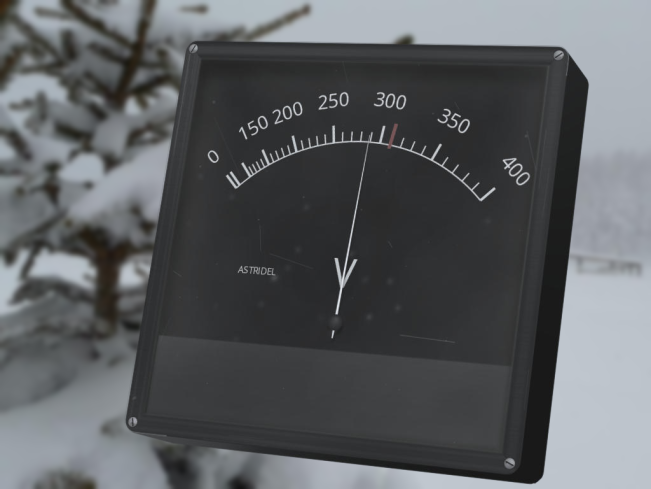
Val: 290 V
